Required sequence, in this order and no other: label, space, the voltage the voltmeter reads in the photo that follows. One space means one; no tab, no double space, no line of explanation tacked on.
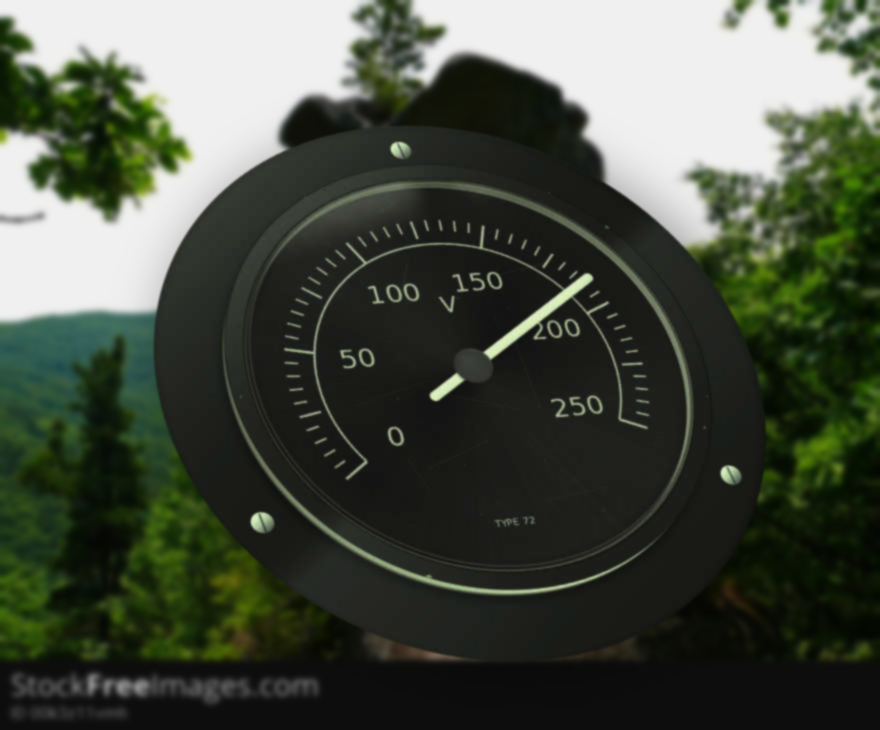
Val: 190 V
